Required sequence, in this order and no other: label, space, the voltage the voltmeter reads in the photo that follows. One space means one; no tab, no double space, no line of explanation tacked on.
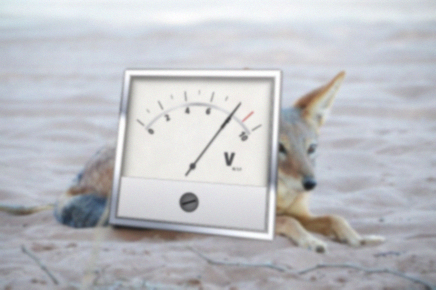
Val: 8 V
